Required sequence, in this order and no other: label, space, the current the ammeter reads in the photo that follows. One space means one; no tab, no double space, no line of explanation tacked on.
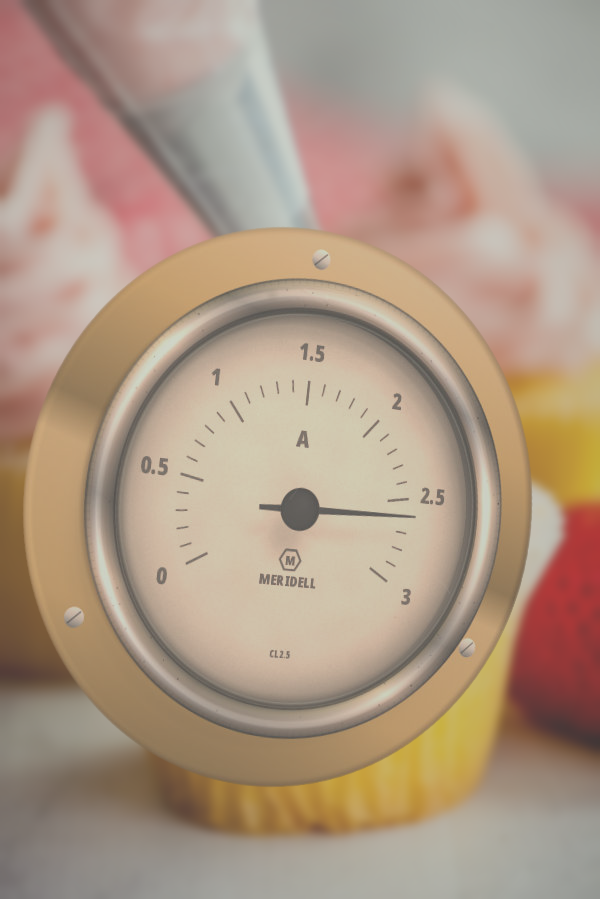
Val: 2.6 A
